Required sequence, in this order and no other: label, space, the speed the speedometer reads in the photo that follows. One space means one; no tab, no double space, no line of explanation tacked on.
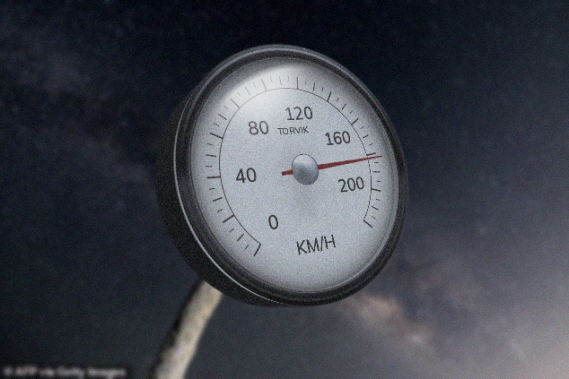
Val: 182.5 km/h
